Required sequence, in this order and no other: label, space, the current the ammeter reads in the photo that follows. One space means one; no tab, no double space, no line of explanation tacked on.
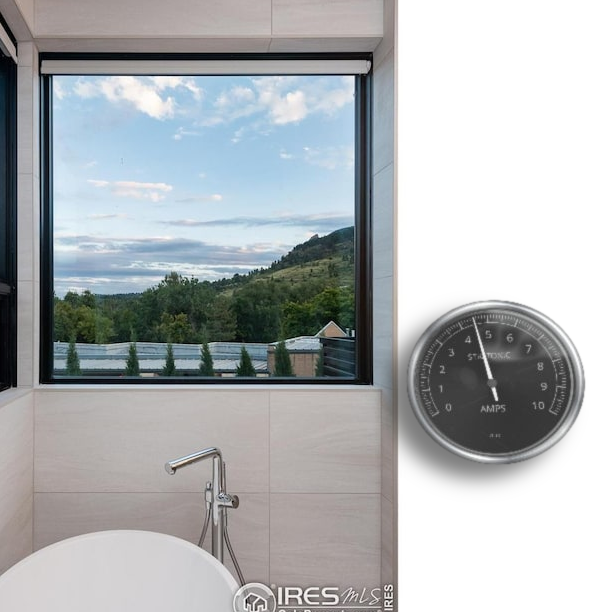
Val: 4.5 A
